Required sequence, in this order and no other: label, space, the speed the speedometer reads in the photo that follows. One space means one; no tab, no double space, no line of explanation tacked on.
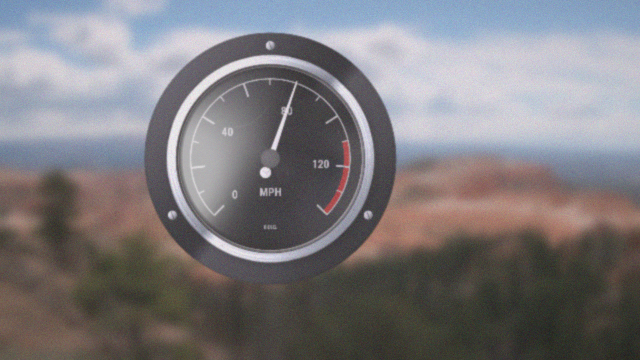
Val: 80 mph
